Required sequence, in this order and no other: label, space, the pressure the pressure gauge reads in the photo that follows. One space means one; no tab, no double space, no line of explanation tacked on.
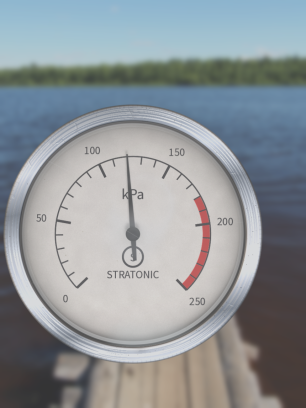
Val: 120 kPa
